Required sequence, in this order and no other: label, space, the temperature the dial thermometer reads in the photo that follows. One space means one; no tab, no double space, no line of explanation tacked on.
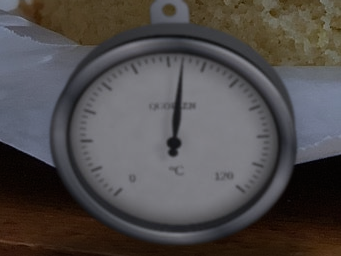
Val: 64 °C
